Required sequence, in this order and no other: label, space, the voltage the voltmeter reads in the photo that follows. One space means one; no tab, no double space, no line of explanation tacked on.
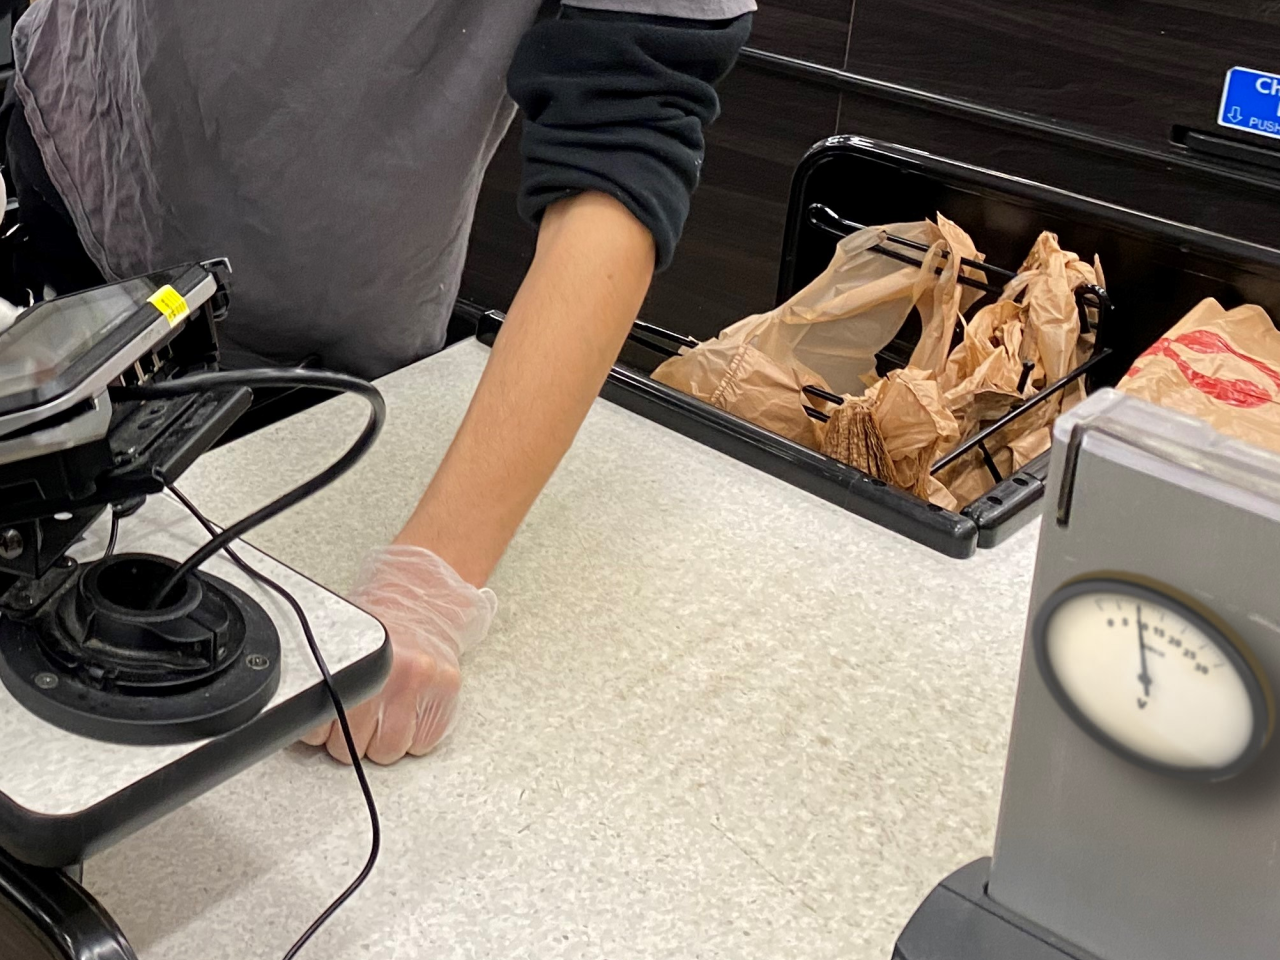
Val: 10 V
